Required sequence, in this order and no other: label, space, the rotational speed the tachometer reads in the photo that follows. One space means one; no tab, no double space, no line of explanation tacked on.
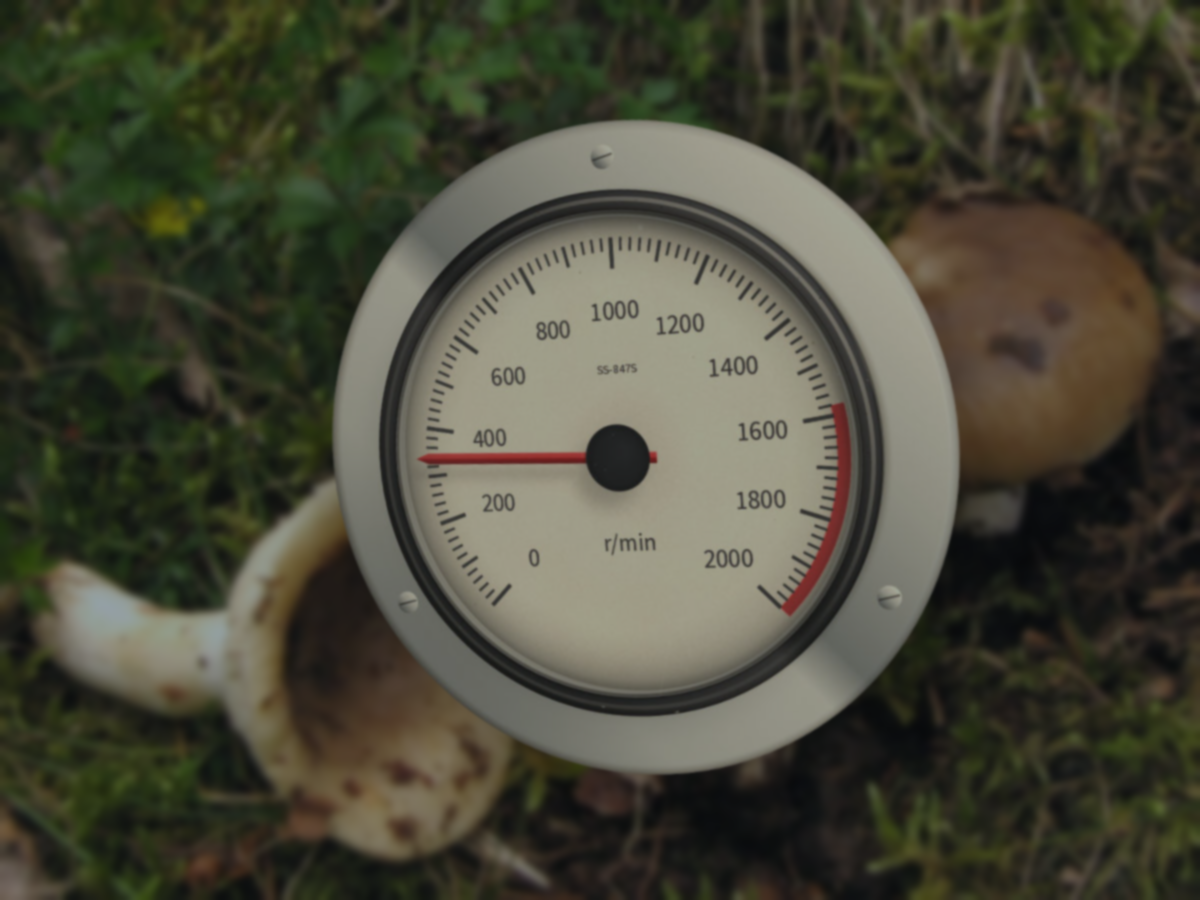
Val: 340 rpm
